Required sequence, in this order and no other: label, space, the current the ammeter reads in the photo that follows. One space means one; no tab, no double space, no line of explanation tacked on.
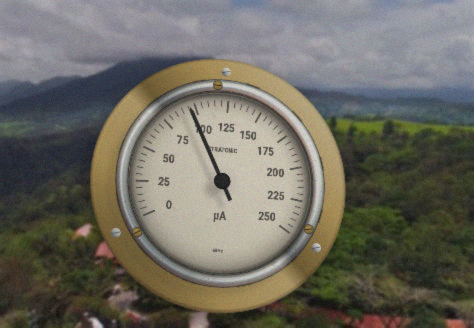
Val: 95 µA
